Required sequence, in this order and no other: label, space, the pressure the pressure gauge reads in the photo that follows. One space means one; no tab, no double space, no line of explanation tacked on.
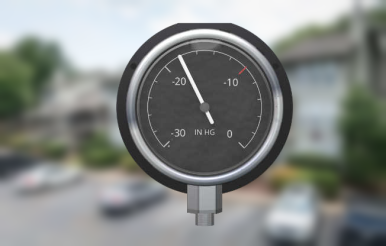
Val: -18 inHg
